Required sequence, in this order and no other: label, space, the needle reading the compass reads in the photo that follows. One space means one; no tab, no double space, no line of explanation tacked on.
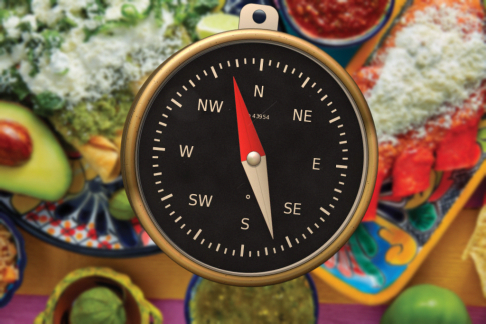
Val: 340 °
